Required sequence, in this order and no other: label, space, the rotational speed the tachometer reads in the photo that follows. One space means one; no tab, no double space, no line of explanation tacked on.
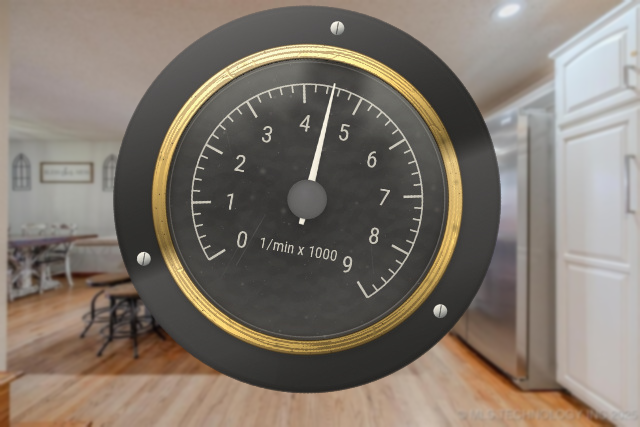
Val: 4500 rpm
